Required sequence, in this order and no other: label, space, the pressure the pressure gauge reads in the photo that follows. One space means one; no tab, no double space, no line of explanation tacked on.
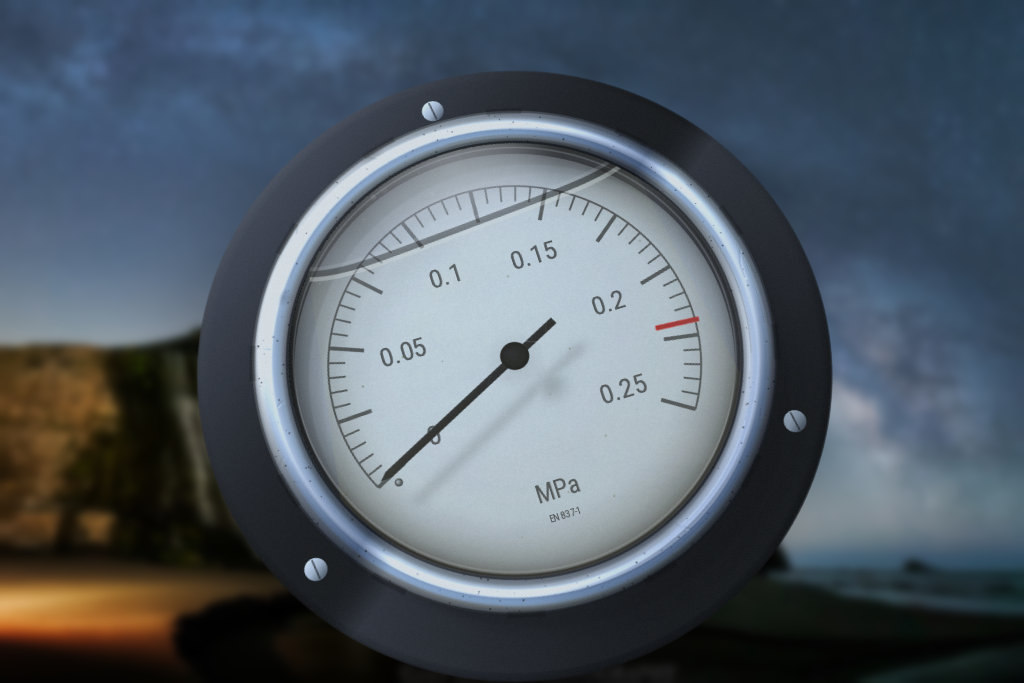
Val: 0 MPa
